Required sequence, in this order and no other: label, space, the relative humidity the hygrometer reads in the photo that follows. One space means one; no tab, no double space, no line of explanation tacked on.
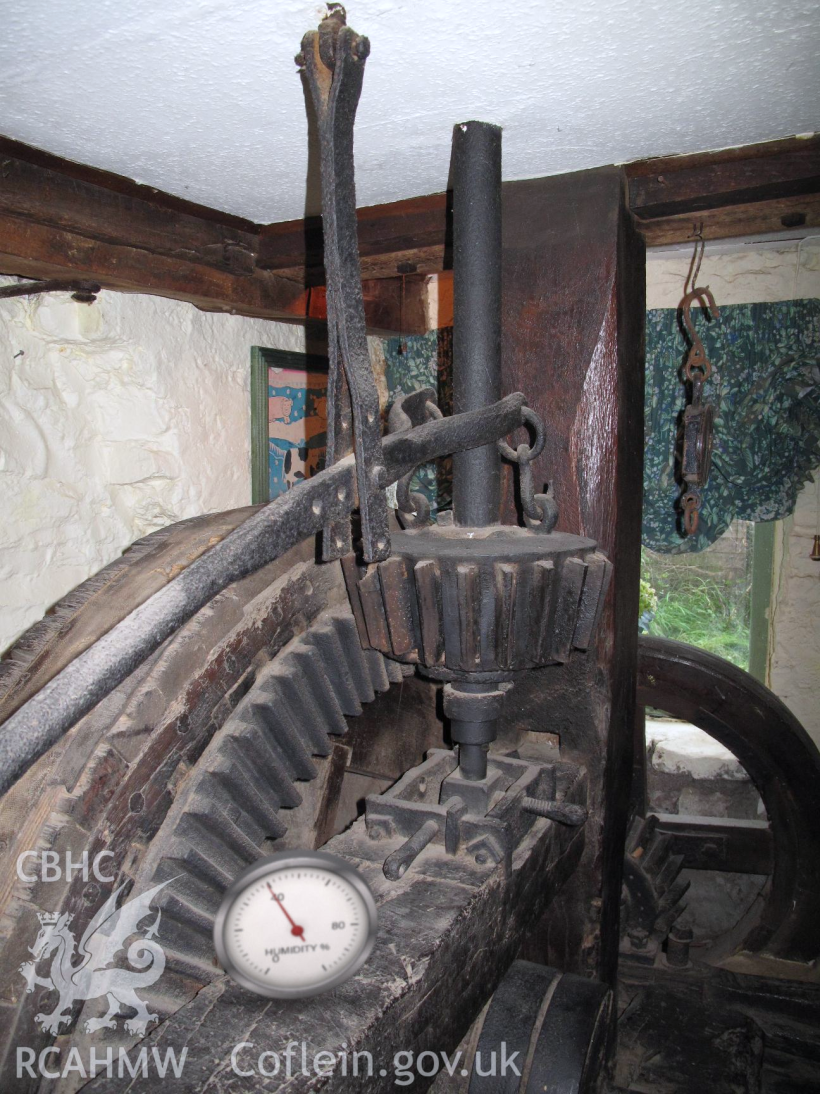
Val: 40 %
